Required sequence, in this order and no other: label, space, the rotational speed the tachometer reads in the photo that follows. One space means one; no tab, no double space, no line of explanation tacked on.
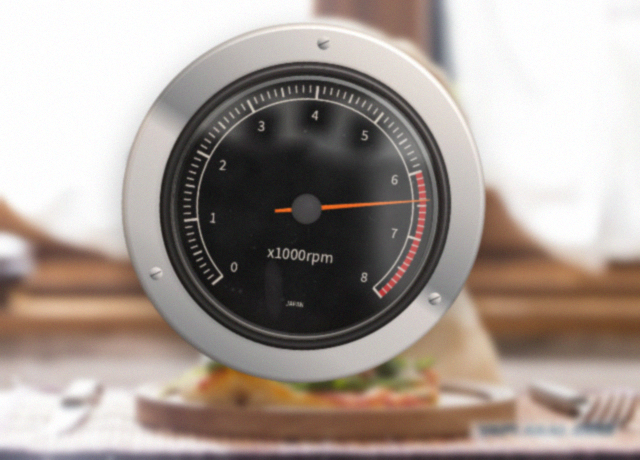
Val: 6400 rpm
